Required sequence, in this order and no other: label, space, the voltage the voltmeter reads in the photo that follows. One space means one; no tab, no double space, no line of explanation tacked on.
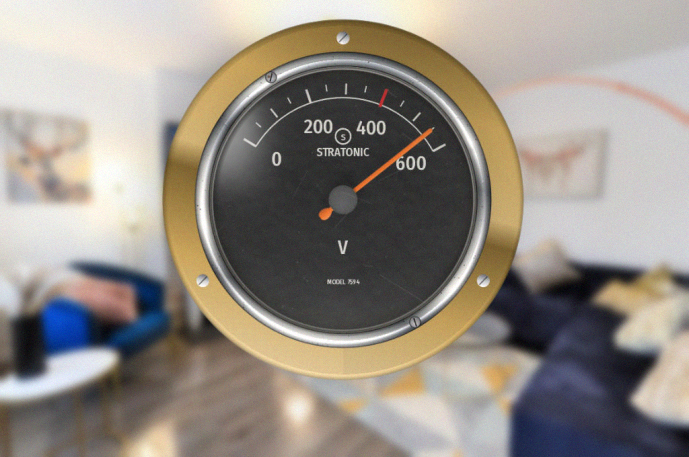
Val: 550 V
